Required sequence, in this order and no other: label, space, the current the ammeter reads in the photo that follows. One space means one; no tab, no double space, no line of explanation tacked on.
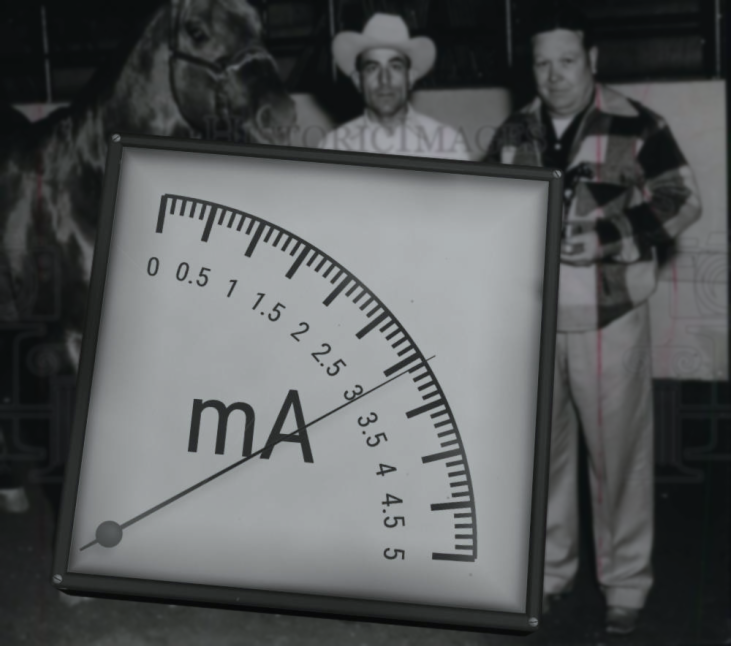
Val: 3.1 mA
